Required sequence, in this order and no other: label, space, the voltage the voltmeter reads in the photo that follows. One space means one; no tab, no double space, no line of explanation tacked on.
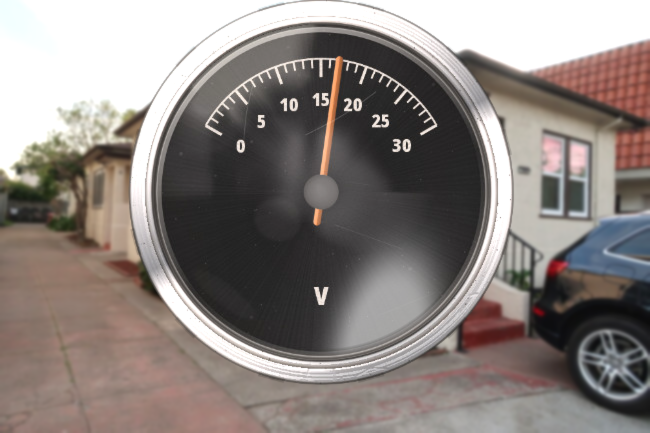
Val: 17 V
